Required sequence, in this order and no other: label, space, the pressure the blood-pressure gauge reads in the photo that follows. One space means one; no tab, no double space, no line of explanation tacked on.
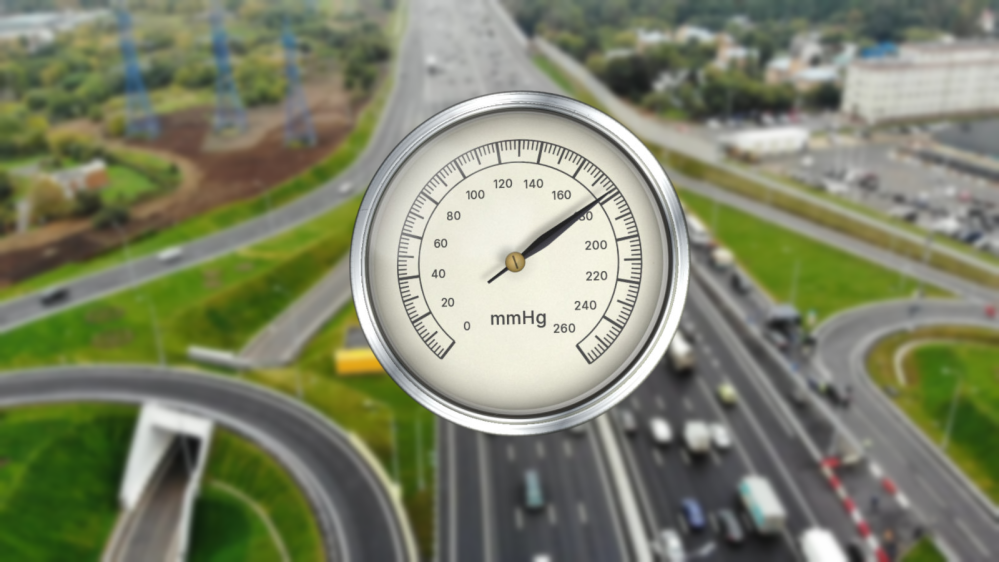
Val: 178 mmHg
